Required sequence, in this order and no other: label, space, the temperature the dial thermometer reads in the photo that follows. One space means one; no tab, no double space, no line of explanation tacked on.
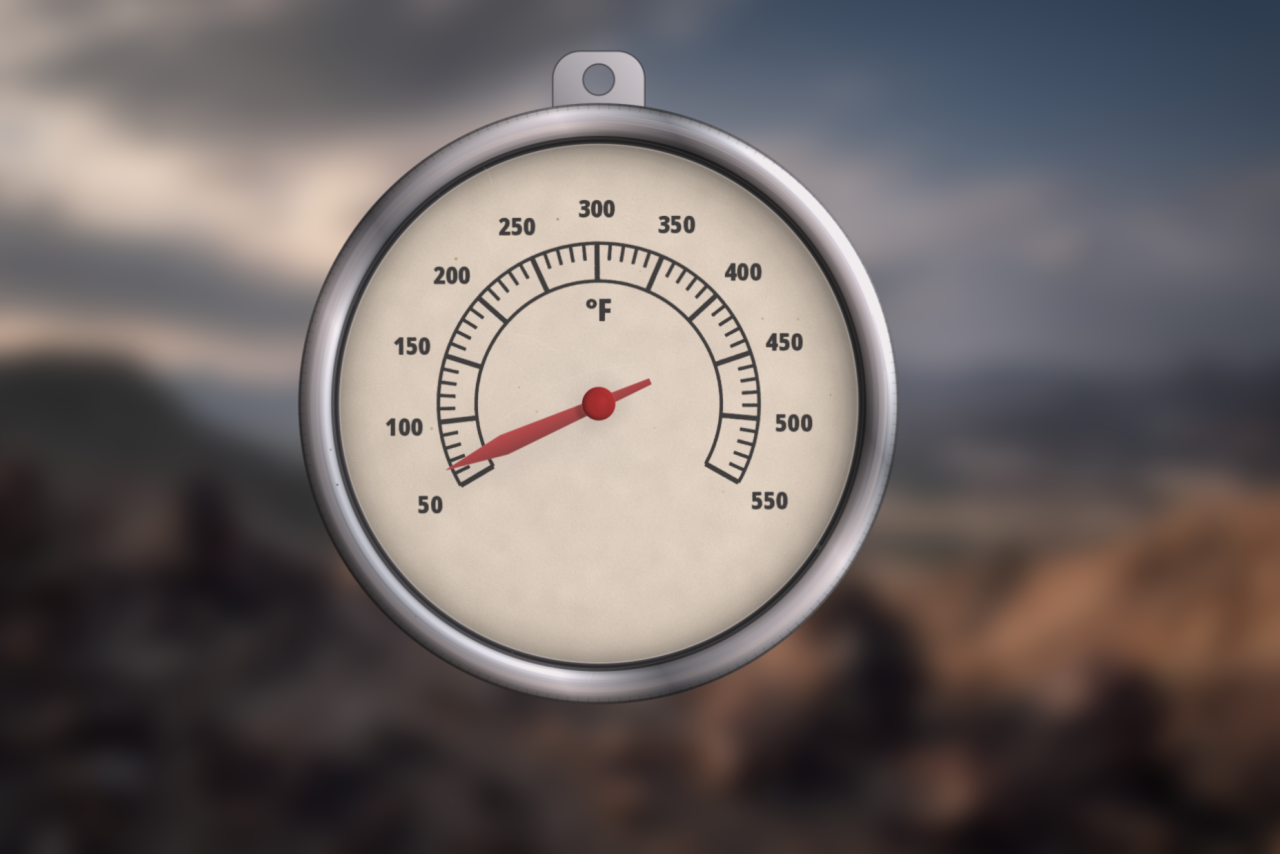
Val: 65 °F
